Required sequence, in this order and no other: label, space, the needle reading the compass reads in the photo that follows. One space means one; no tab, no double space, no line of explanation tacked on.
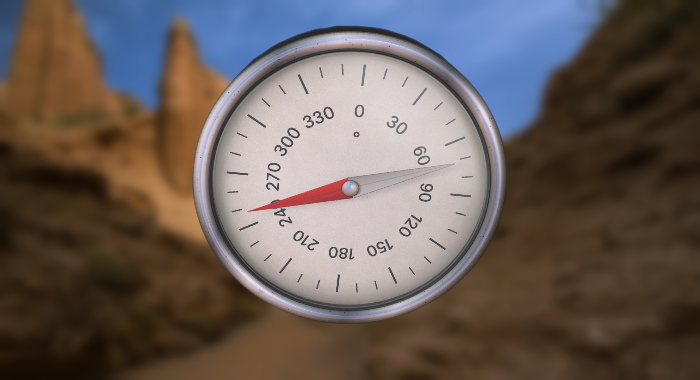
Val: 250 °
